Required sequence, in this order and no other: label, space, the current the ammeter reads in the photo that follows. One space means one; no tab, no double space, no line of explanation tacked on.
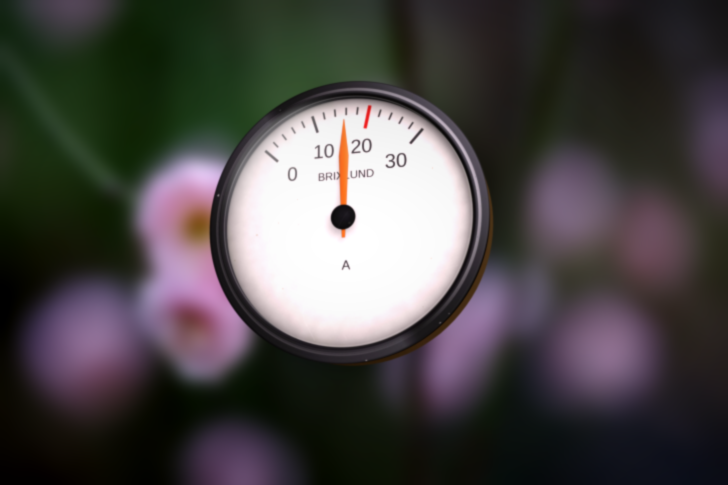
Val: 16 A
